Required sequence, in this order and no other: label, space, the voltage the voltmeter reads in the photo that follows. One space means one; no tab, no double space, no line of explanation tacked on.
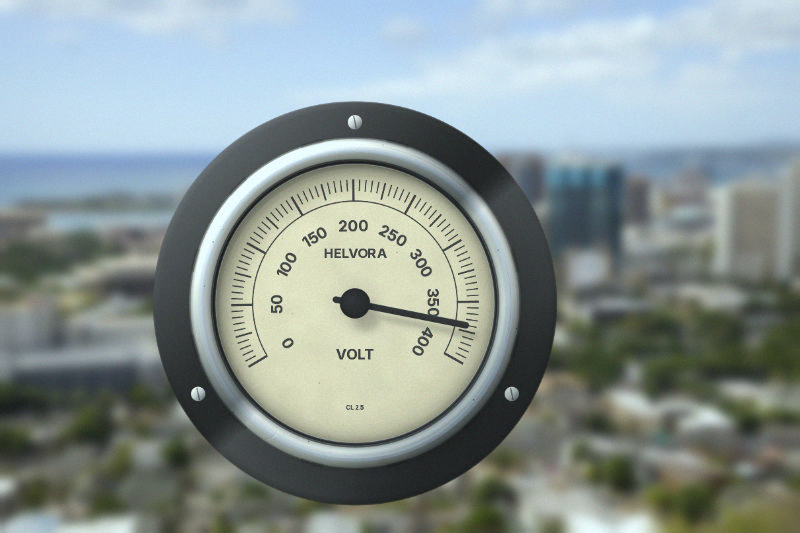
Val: 370 V
